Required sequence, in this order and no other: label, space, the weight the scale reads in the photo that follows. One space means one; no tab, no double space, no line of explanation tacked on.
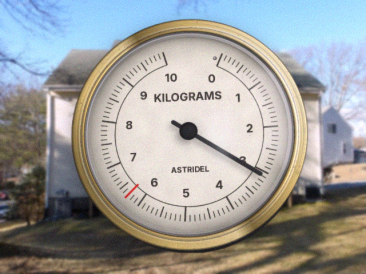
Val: 3.1 kg
